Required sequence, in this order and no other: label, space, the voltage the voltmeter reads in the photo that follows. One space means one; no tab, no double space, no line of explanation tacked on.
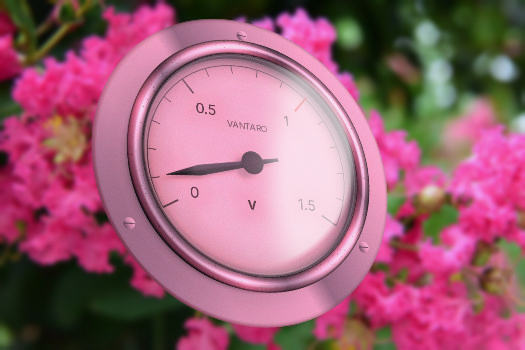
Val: 0.1 V
